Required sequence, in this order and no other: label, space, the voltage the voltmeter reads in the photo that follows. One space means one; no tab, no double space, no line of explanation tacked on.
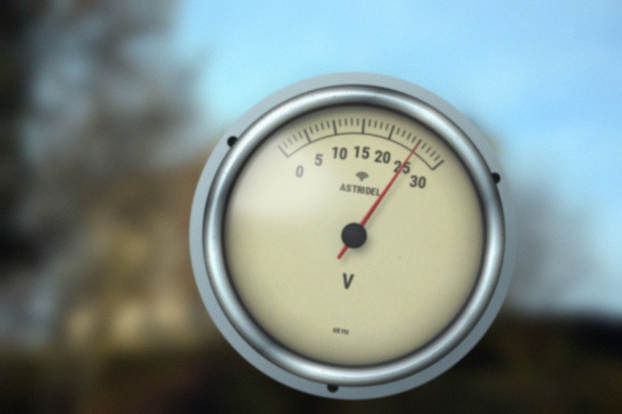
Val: 25 V
